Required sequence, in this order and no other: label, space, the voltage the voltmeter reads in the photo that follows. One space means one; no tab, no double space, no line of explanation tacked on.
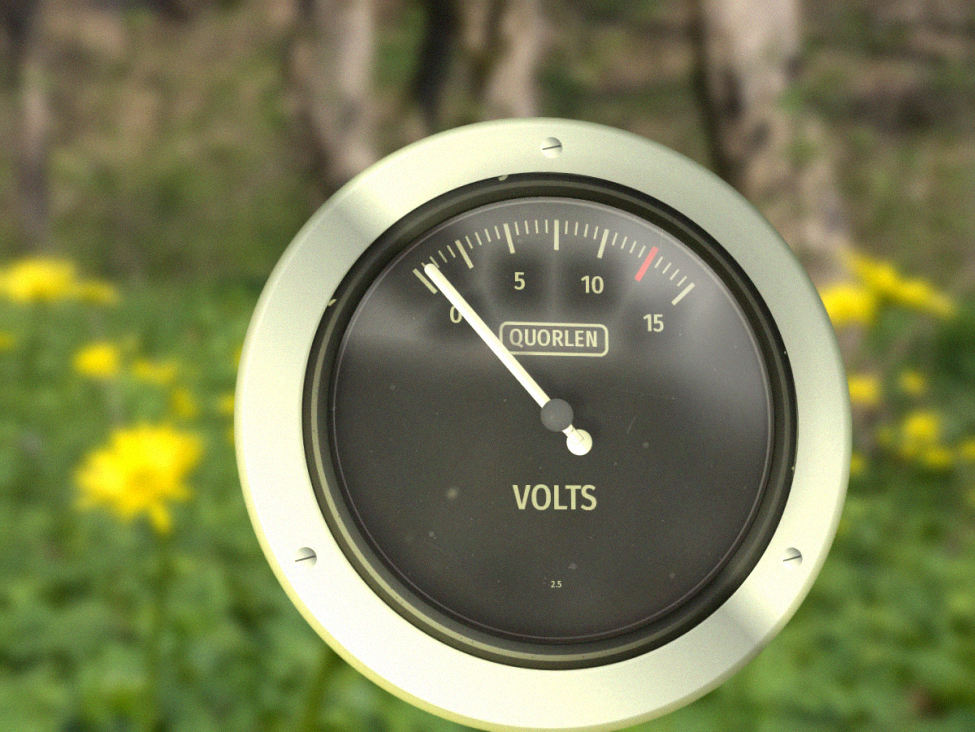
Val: 0.5 V
